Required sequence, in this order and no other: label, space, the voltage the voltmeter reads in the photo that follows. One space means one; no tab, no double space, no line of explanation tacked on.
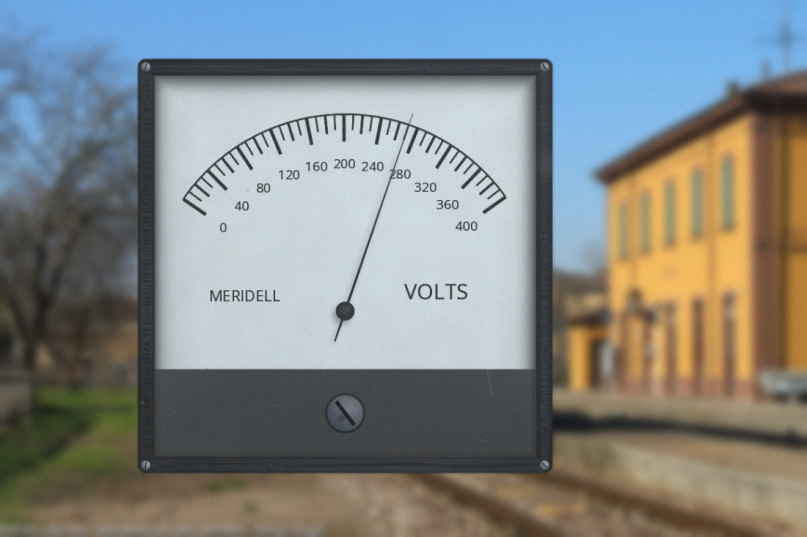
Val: 270 V
